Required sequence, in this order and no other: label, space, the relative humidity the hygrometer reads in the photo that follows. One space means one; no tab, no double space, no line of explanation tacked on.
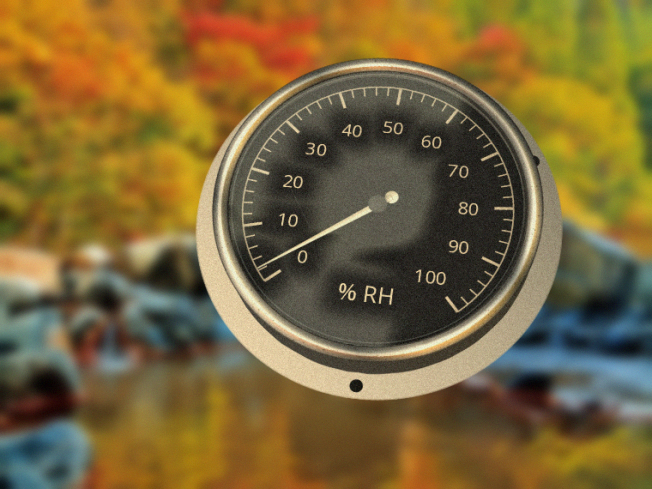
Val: 2 %
